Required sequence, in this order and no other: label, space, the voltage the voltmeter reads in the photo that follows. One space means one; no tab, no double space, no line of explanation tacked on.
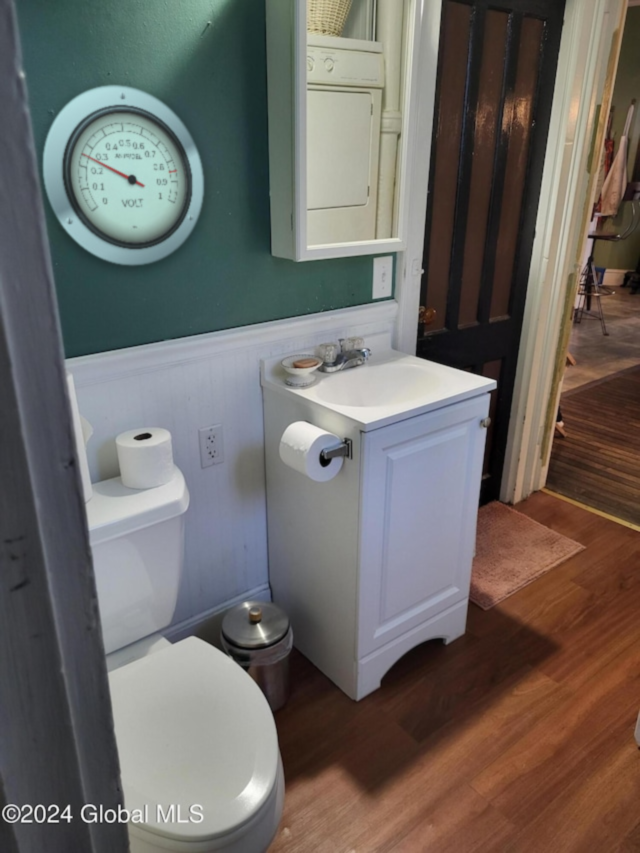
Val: 0.25 V
